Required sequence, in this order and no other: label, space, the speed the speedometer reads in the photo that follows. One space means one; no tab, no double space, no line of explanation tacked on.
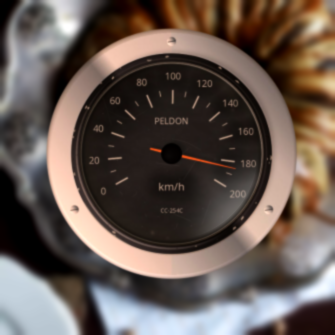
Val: 185 km/h
